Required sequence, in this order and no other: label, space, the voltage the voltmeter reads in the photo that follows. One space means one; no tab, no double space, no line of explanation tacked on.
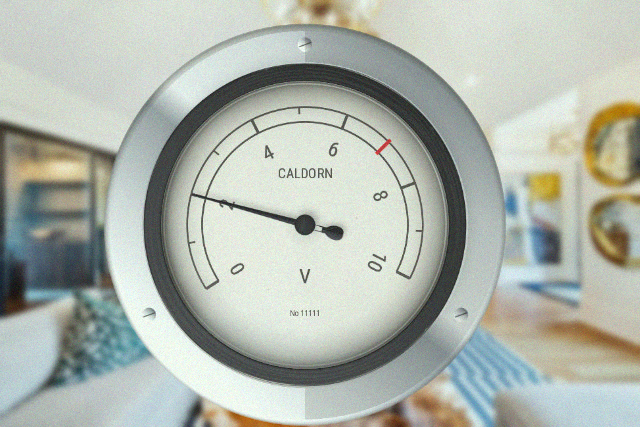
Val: 2 V
